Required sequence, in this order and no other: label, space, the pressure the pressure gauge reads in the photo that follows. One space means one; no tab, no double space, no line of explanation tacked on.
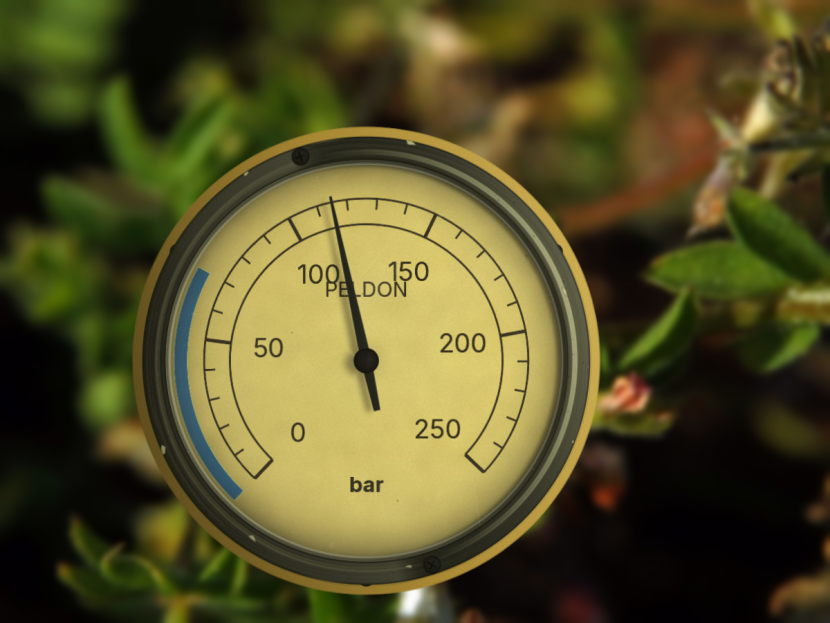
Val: 115 bar
